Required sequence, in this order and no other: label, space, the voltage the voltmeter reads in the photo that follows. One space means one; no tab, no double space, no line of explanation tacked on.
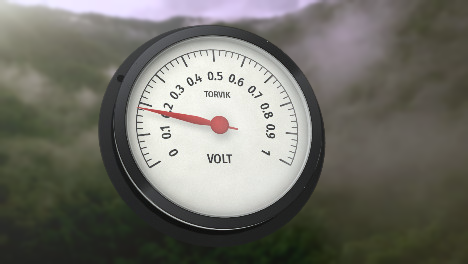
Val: 0.18 V
